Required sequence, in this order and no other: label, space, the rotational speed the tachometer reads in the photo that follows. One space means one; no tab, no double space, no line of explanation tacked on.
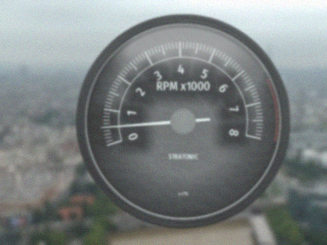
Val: 500 rpm
